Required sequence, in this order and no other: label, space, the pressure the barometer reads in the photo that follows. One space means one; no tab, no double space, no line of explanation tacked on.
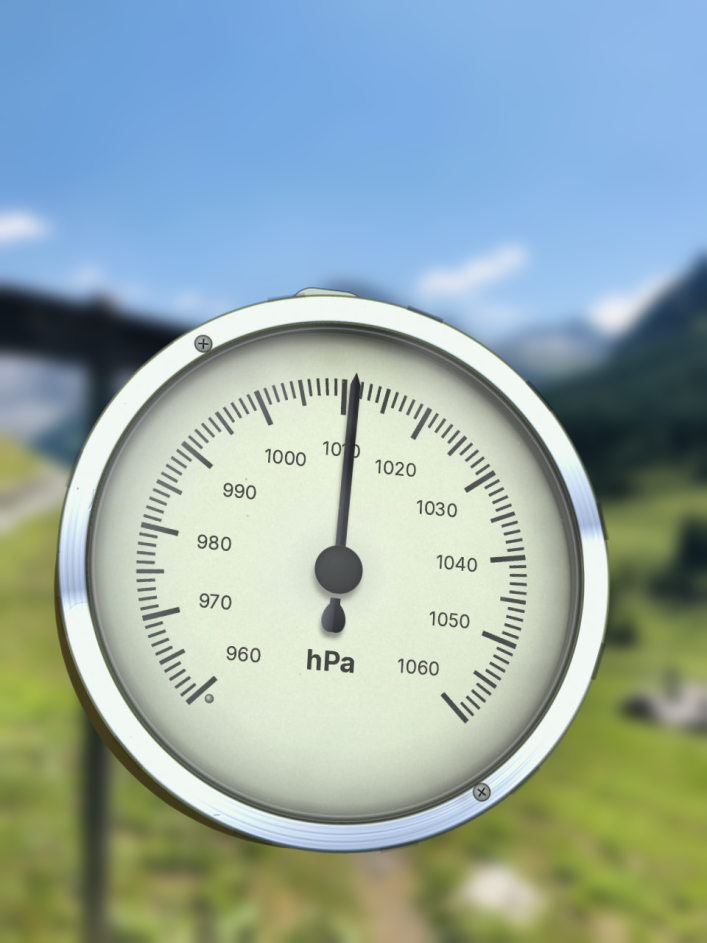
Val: 1011 hPa
